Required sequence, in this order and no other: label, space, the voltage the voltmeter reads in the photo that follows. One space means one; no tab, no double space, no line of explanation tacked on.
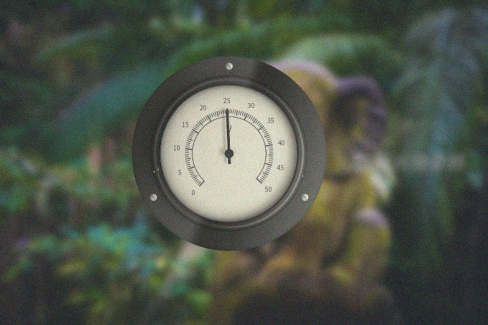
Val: 25 V
